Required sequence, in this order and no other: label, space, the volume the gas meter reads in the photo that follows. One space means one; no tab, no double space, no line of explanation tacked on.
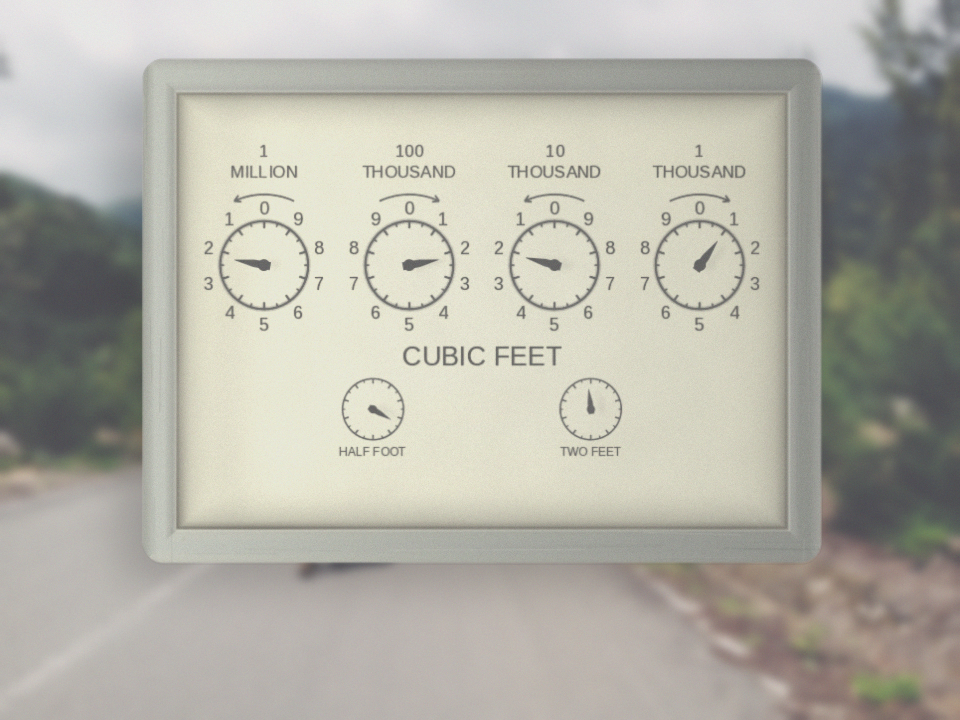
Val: 222100 ft³
